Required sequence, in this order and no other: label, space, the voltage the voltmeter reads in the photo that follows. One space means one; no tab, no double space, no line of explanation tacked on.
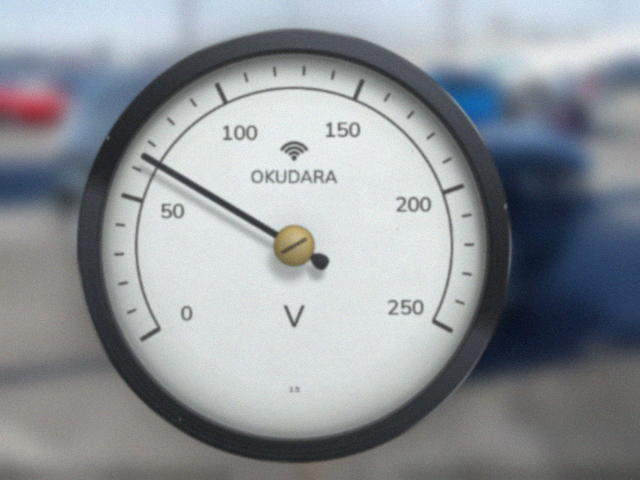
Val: 65 V
